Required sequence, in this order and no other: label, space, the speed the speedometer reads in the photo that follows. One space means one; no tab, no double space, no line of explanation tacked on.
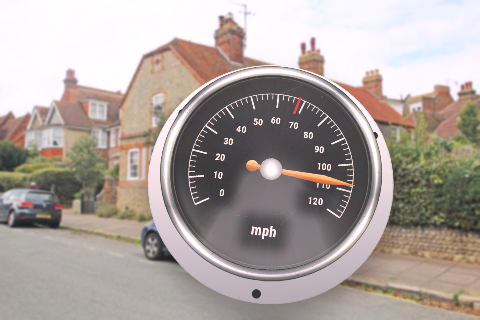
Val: 108 mph
